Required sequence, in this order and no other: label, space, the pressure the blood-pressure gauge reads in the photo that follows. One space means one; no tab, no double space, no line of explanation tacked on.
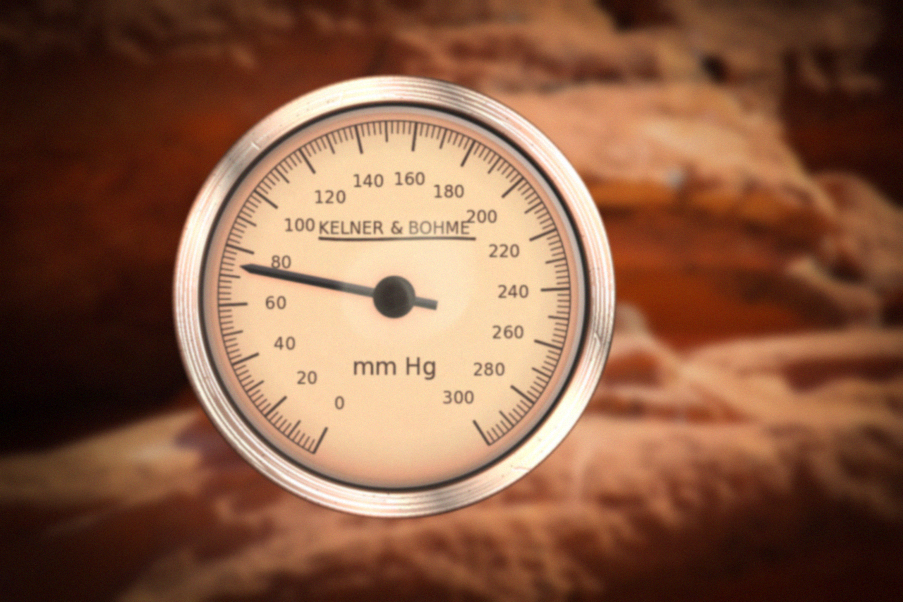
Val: 74 mmHg
